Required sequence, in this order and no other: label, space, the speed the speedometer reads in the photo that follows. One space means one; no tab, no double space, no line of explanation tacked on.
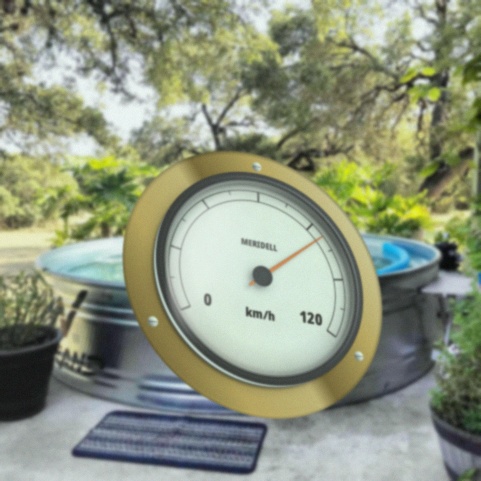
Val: 85 km/h
